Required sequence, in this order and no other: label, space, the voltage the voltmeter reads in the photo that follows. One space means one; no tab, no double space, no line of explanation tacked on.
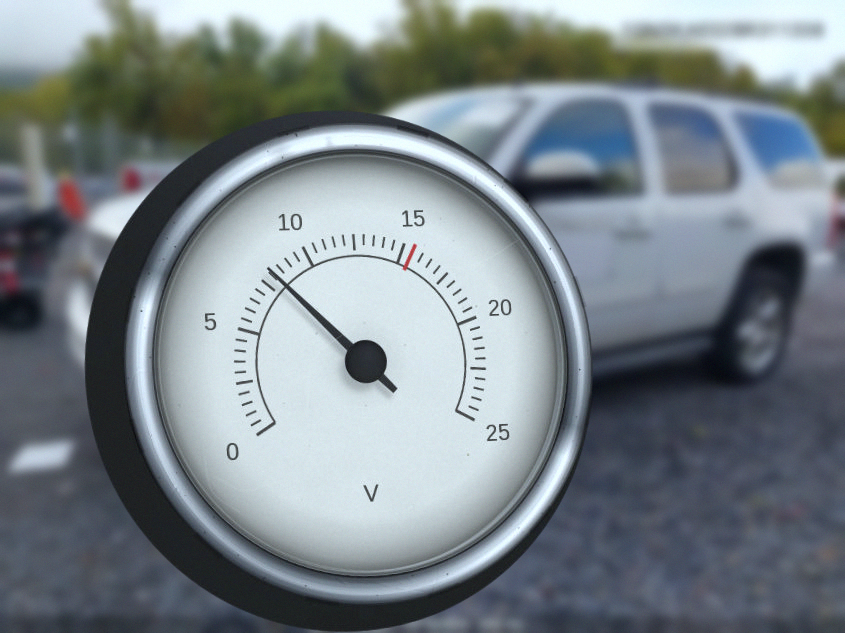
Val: 8 V
